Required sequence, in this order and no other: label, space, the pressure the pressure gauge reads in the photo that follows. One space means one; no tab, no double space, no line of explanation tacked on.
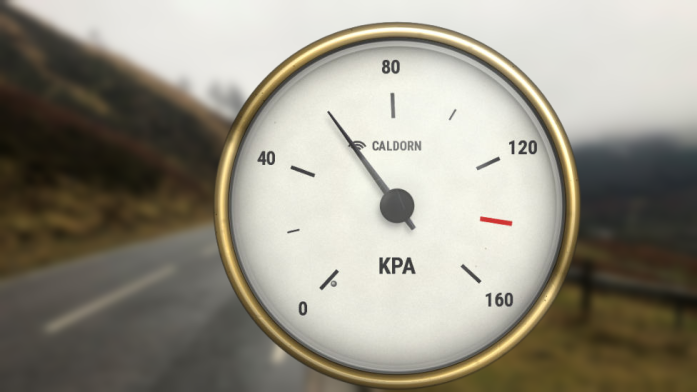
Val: 60 kPa
